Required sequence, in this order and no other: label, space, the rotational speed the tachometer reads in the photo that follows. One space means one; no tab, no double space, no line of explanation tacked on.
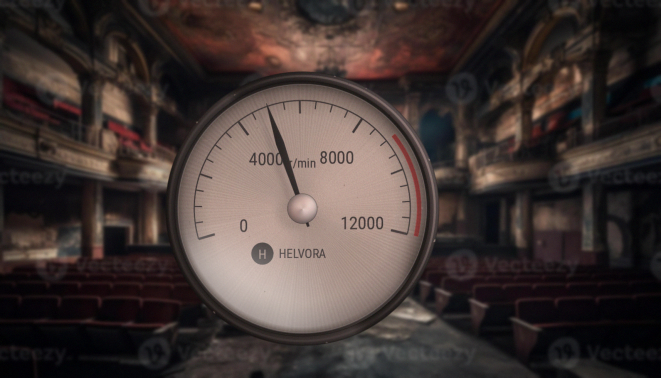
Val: 5000 rpm
